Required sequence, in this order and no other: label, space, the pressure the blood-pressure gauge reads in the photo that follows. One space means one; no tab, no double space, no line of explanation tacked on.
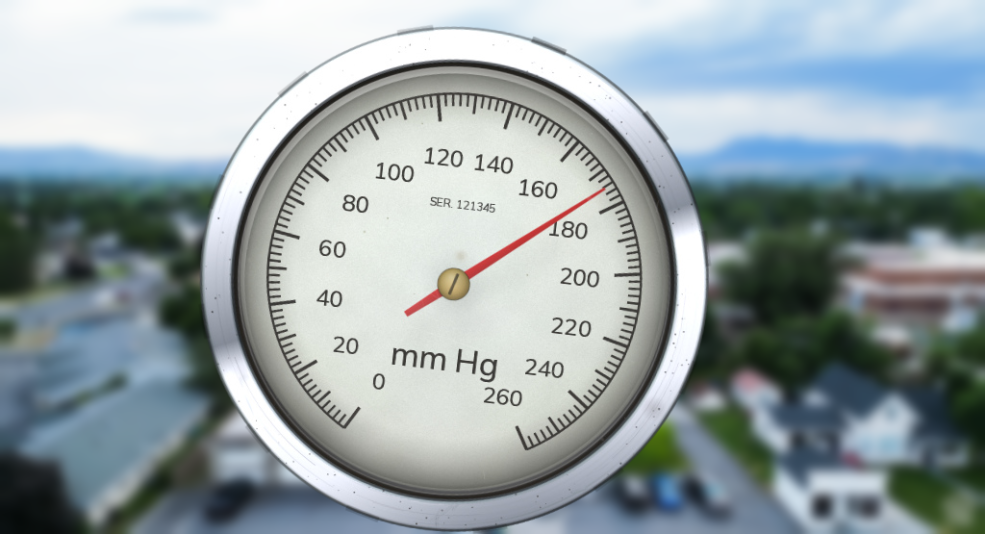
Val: 174 mmHg
